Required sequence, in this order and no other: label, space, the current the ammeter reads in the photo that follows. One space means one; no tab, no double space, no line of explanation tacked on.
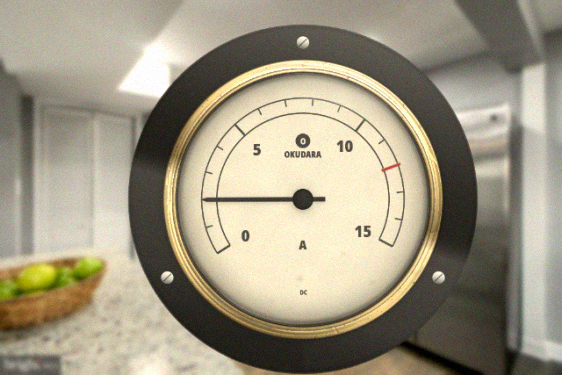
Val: 2 A
